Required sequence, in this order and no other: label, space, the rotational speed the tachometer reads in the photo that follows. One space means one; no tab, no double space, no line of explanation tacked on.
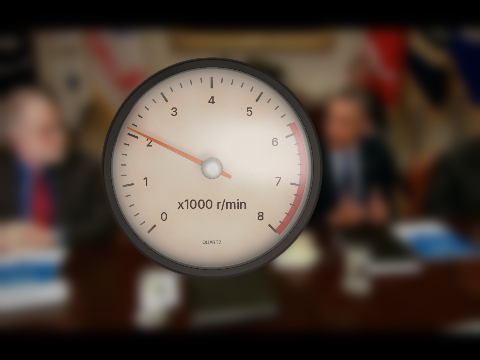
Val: 2100 rpm
